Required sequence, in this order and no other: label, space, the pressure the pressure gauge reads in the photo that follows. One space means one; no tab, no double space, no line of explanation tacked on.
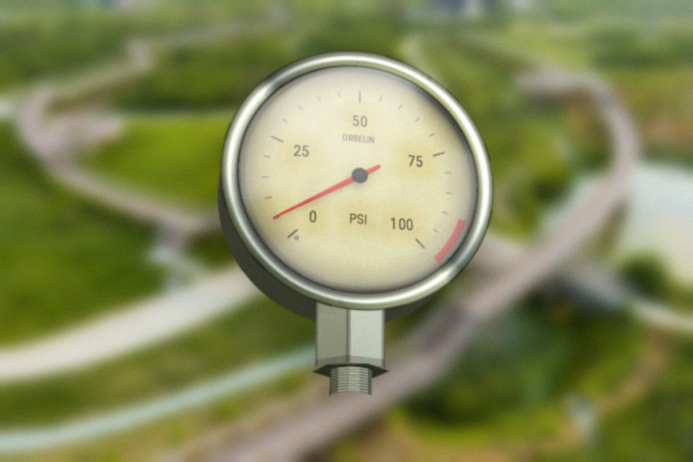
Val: 5 psi
